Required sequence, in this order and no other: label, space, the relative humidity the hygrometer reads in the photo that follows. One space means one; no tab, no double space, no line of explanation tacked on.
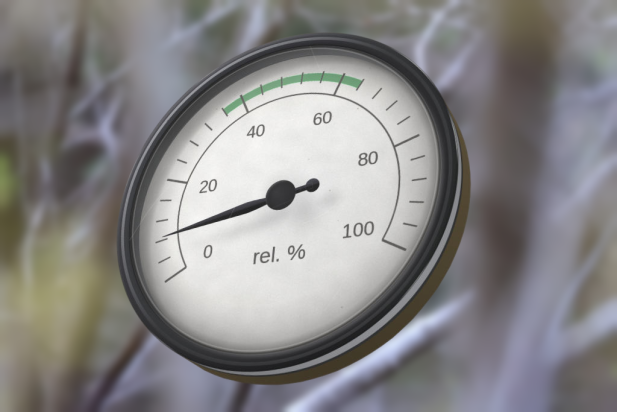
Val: 8 %
